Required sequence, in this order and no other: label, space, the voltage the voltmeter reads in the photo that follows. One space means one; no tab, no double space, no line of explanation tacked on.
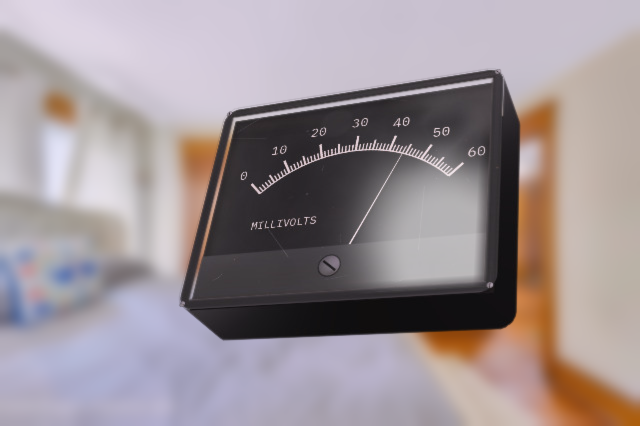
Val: 45 mV
